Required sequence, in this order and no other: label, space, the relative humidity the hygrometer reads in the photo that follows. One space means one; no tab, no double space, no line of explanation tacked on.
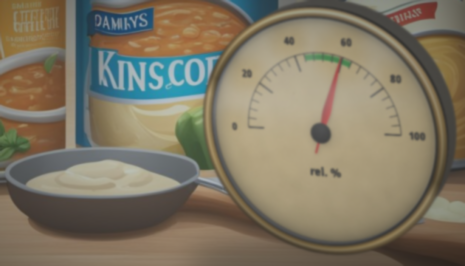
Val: 60 %
